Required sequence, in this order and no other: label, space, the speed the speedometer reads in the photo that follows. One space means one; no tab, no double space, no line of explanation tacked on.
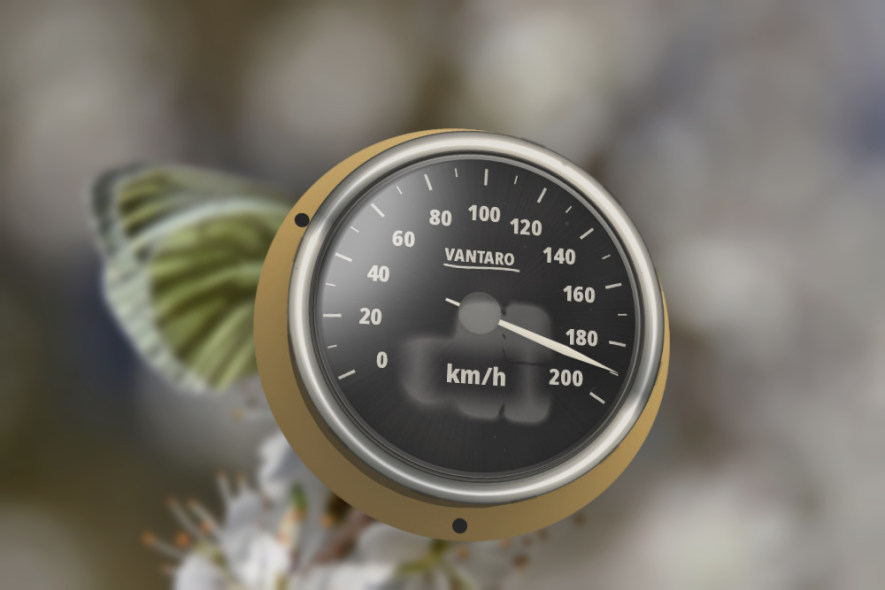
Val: 190 km/h
